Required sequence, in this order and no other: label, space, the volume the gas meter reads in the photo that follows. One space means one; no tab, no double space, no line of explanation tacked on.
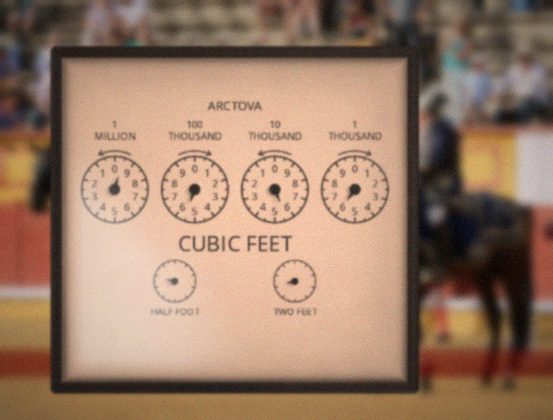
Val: 955600 ft³
